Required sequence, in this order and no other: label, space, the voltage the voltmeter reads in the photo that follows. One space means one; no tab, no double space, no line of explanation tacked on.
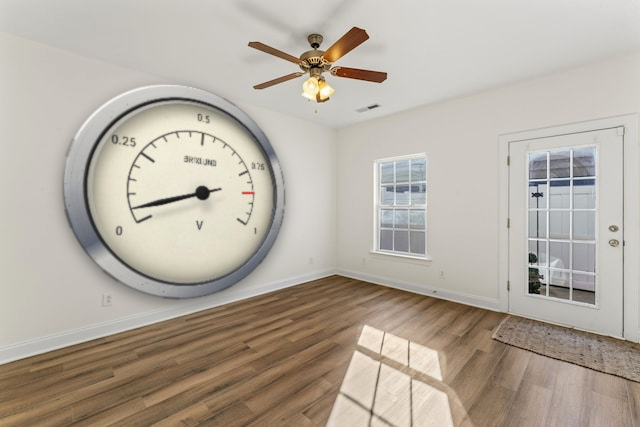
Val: 0.05 V
